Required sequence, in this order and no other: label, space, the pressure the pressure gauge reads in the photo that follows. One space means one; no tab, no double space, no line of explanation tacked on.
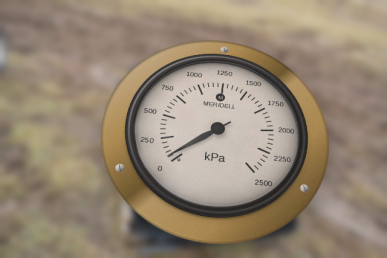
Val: 50 kPa
